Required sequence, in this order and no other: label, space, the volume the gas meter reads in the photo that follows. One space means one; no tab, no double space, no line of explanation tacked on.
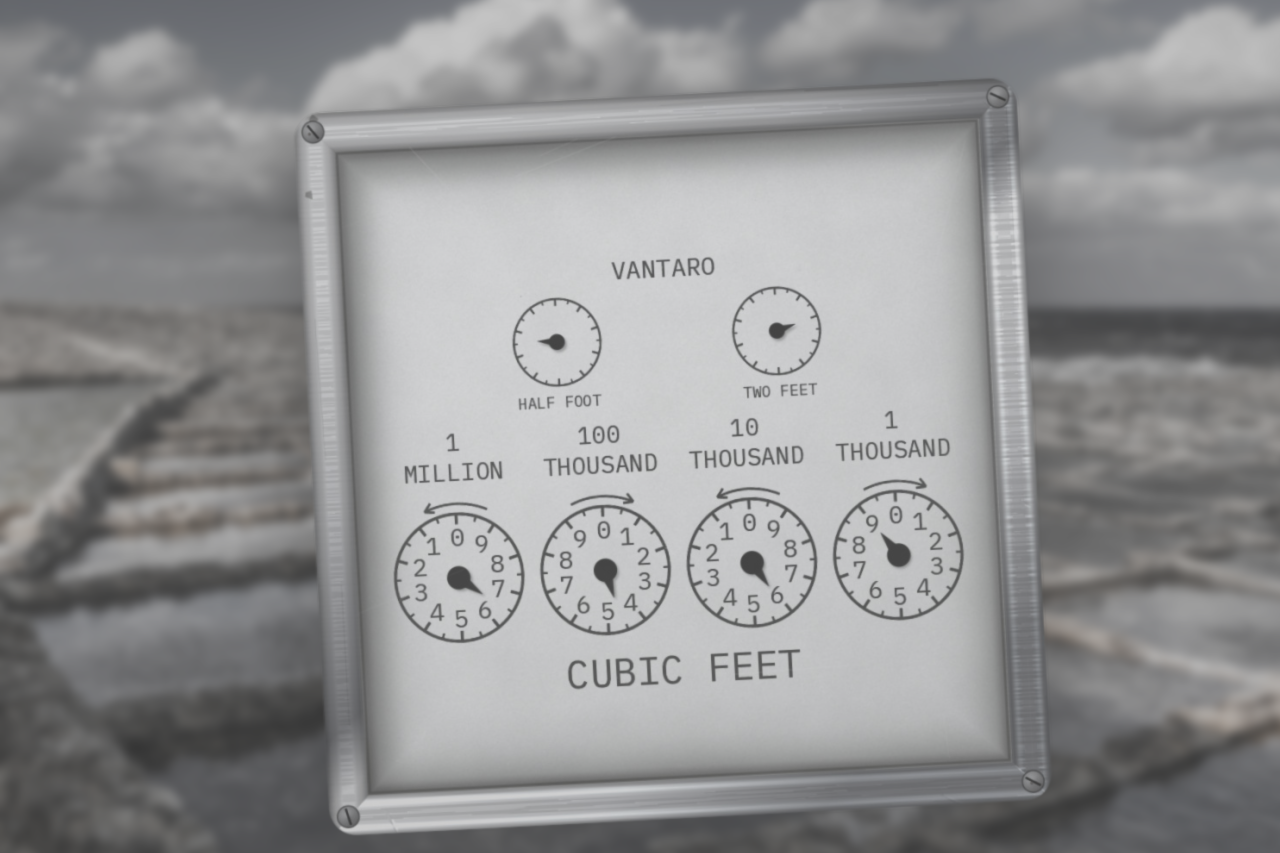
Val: 645900 ft³
